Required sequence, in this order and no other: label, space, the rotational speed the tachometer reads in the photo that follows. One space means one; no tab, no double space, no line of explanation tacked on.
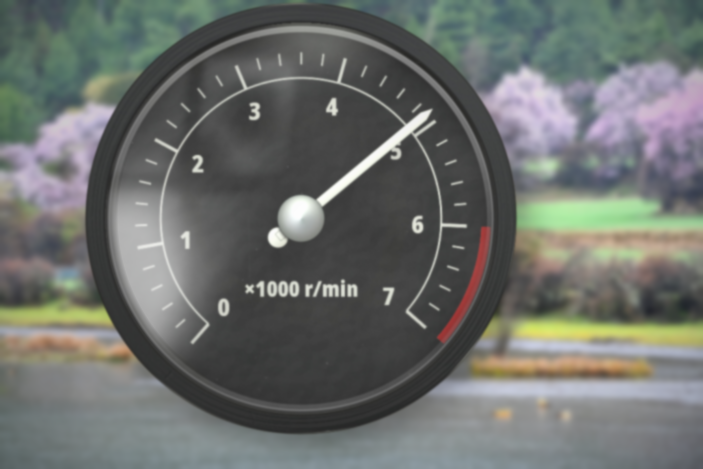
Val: 4900 rpm
